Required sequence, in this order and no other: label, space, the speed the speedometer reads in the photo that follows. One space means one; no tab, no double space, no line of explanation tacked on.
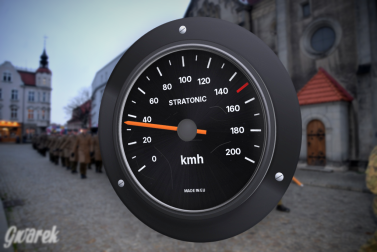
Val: 35 km/h
